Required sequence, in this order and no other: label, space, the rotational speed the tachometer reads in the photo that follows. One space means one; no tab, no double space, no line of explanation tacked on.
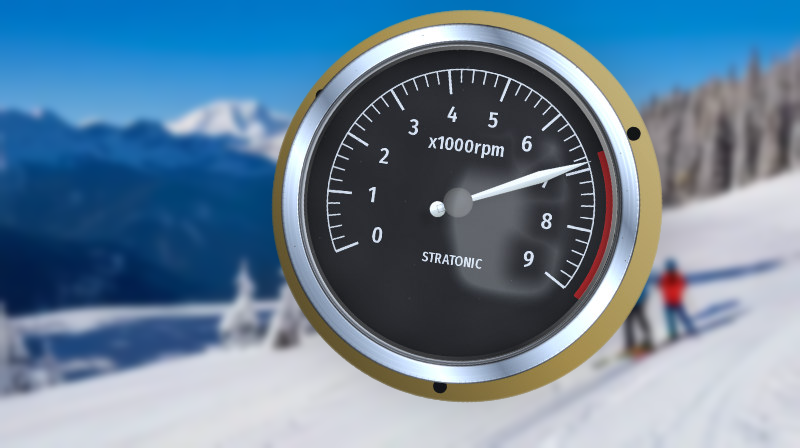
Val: 6900 rpm
